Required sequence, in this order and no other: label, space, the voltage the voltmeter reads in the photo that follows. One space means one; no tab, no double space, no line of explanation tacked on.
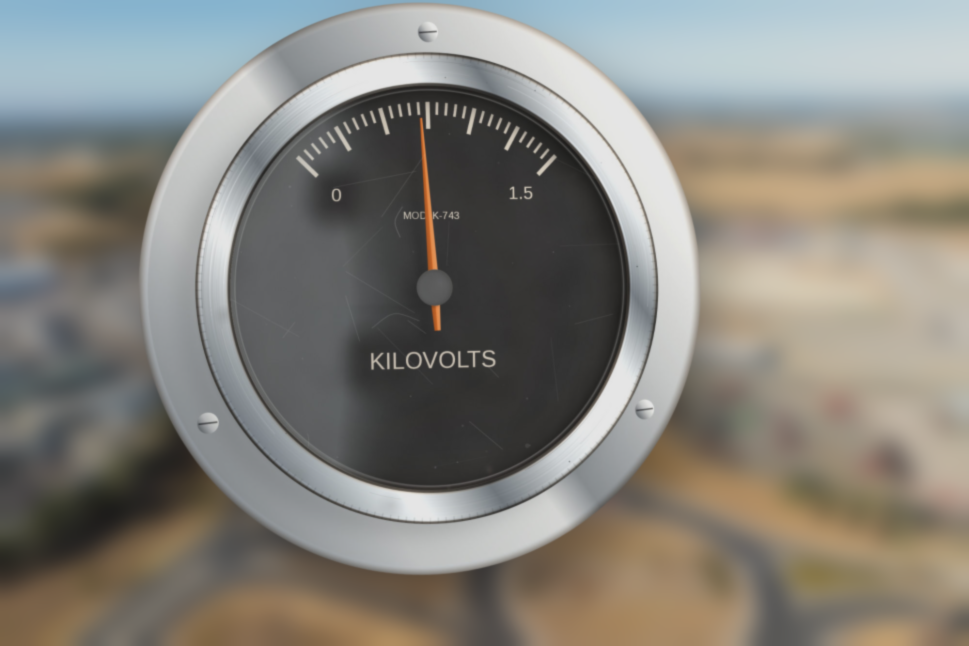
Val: 0.7 kV
